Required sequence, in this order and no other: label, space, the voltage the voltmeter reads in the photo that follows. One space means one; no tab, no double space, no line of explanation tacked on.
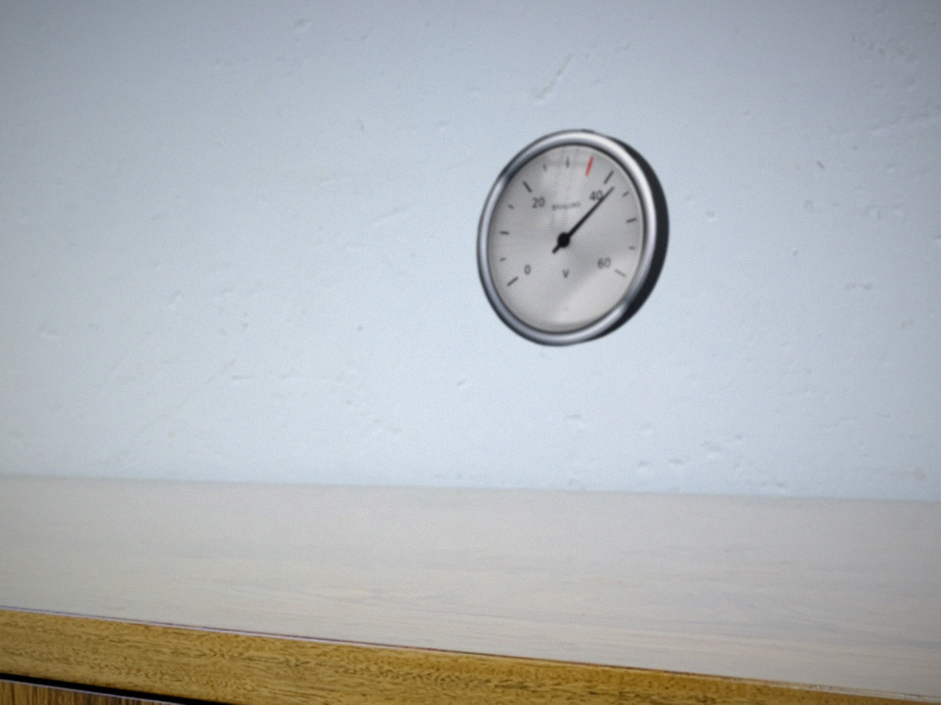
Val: 42.5 V
